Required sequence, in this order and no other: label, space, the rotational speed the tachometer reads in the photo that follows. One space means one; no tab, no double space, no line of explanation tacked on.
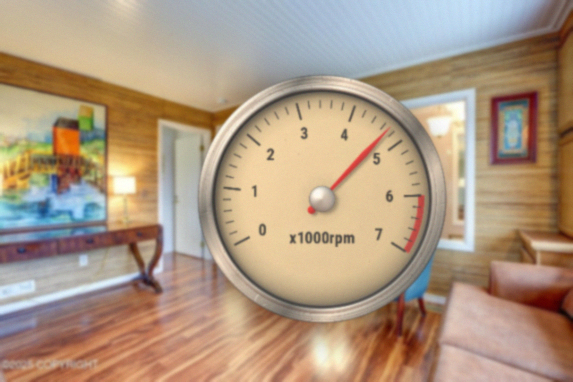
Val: 4700 rpm
